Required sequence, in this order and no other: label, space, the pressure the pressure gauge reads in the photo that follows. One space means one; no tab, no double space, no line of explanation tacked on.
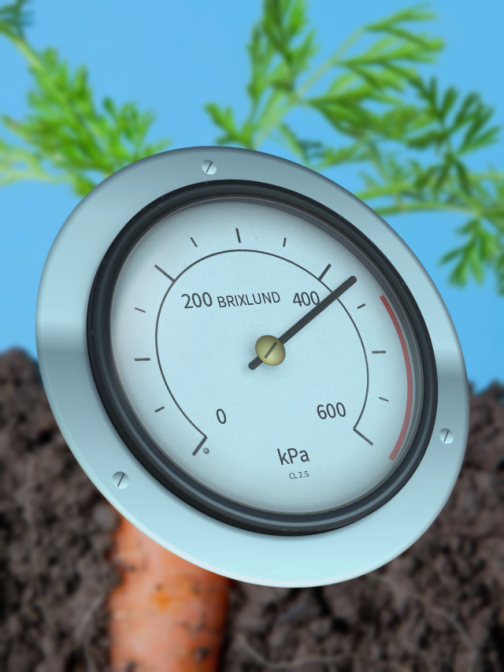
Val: 425 kPa
